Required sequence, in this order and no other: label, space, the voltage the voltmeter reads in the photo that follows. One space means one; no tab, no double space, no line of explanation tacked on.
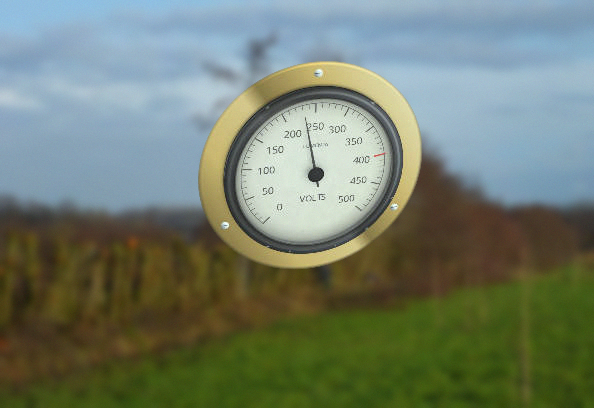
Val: 230 V
